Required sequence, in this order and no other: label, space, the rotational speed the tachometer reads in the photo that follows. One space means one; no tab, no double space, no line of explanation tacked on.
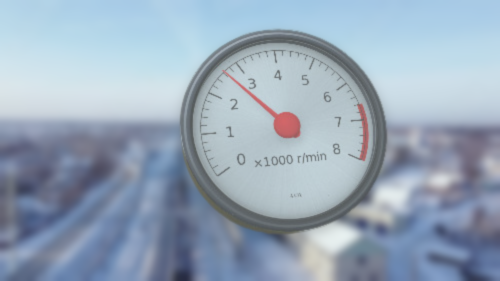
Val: 2600 rpm
